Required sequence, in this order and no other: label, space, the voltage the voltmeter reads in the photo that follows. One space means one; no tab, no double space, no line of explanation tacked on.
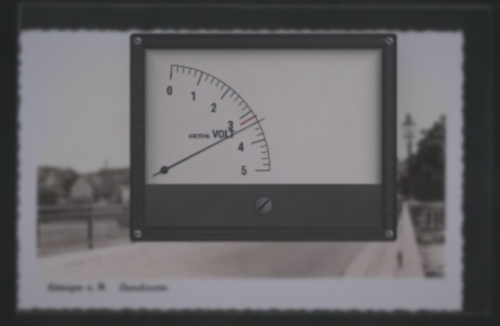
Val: 3.4 V
